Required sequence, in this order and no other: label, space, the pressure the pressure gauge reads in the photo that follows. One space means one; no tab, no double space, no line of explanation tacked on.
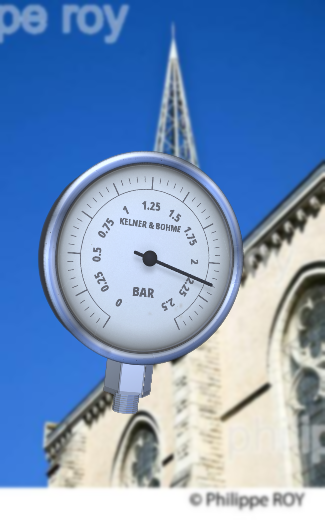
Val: 2.15 bar
